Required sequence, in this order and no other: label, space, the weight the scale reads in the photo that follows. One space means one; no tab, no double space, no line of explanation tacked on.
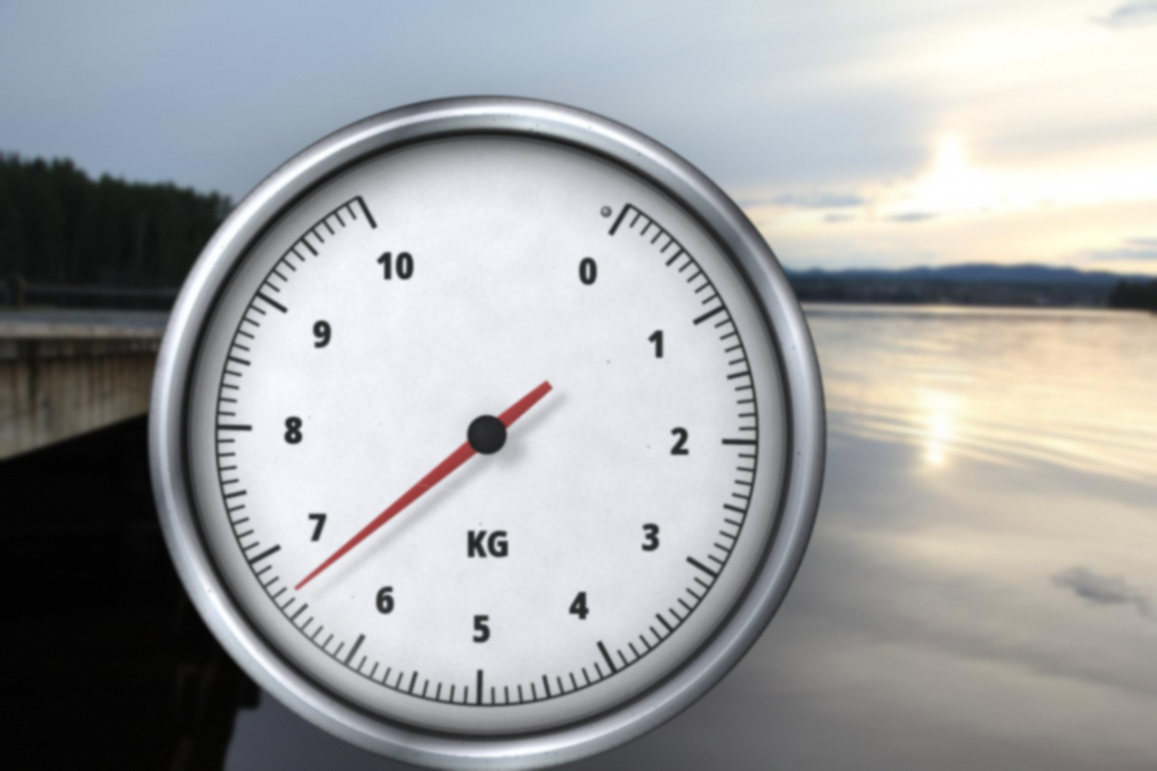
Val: 6.65 kg
